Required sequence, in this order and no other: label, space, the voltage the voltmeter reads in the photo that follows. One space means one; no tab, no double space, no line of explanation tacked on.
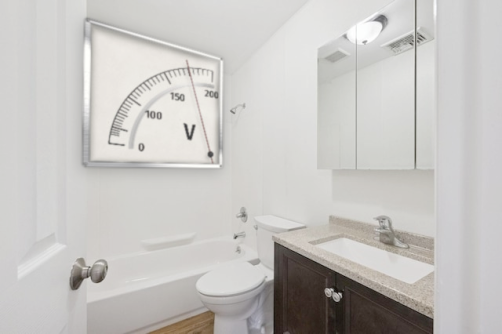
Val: 175 V
